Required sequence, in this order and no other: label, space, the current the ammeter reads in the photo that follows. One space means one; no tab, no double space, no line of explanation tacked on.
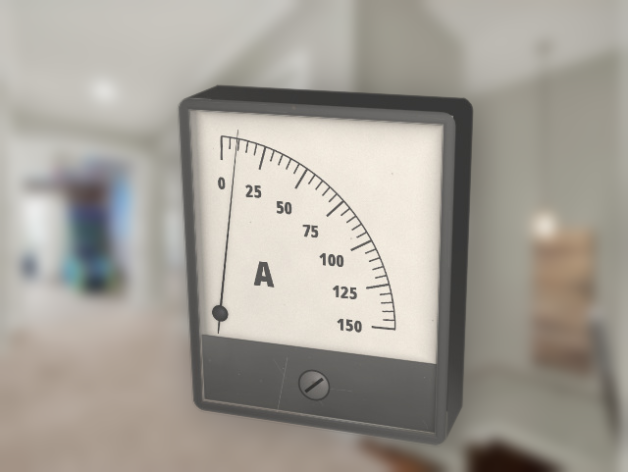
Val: 10 A
